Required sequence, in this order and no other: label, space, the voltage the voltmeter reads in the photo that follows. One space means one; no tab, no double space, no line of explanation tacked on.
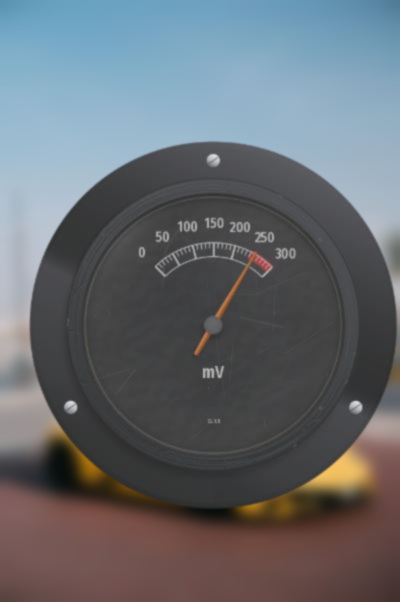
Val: 250 mV
